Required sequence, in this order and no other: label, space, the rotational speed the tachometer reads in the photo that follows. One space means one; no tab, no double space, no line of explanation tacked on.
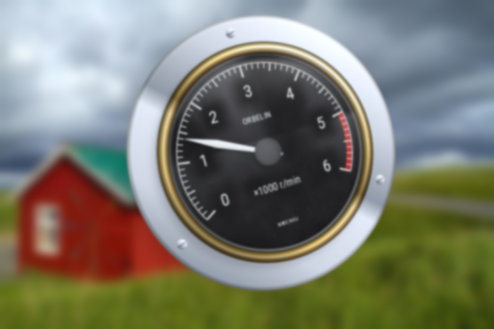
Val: 1400 rpm
